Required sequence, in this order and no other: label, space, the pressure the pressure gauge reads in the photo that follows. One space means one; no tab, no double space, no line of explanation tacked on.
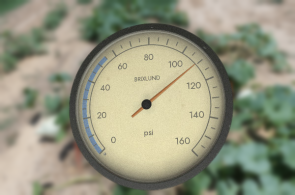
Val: 110 psi
